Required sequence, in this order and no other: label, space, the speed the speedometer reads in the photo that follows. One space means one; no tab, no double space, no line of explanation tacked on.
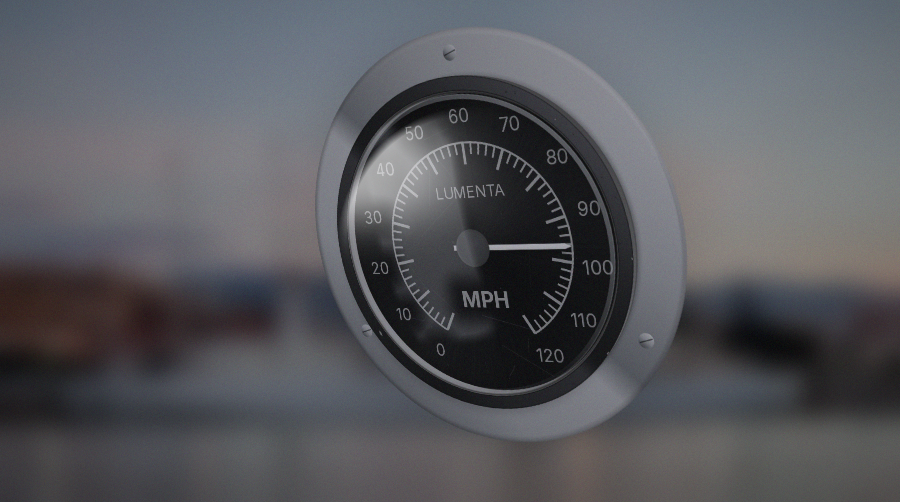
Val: 96 mph
